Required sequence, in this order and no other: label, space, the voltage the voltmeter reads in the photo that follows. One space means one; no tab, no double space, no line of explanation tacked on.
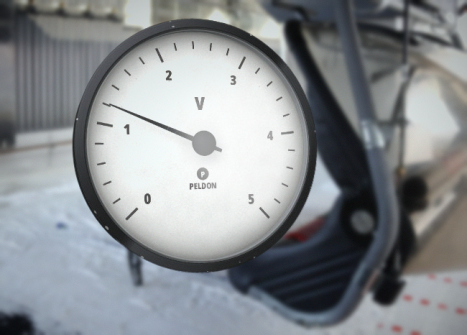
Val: 1.2 V
